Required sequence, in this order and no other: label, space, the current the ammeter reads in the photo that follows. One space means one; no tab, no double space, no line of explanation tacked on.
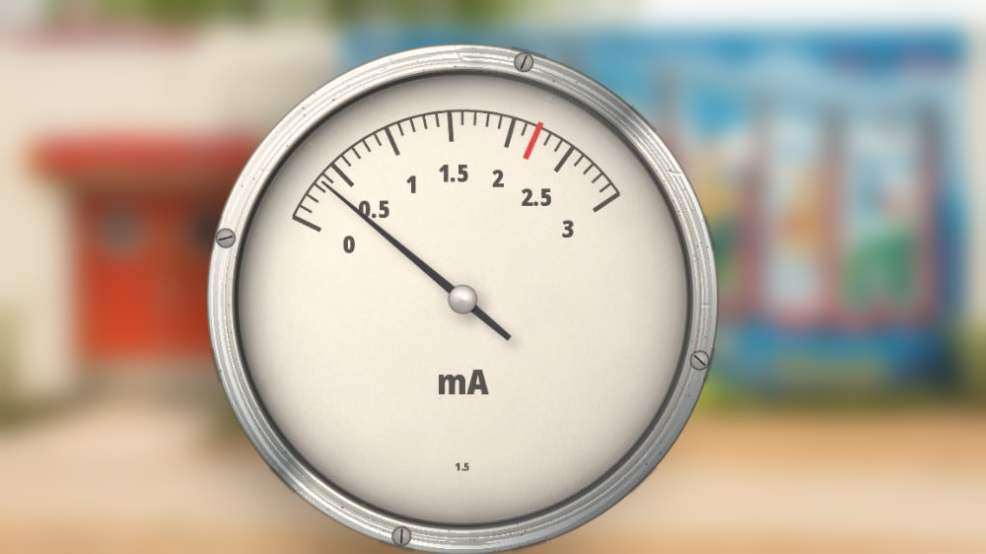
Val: 0.35 mA
